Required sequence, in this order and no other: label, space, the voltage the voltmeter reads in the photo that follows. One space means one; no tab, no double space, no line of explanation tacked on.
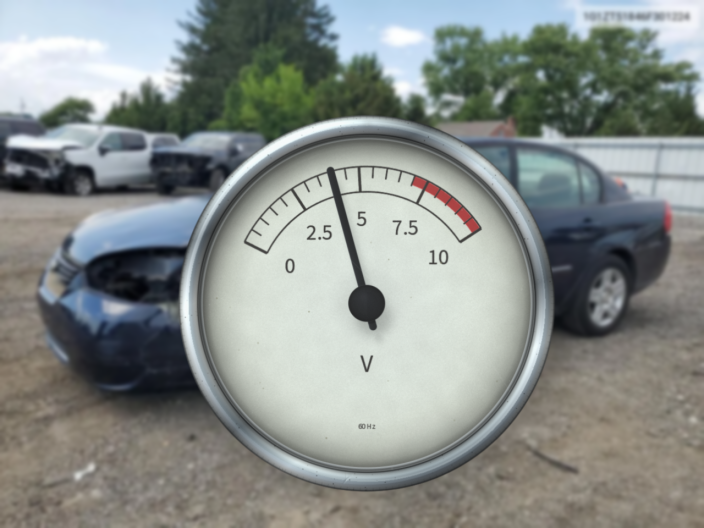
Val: 4 V
